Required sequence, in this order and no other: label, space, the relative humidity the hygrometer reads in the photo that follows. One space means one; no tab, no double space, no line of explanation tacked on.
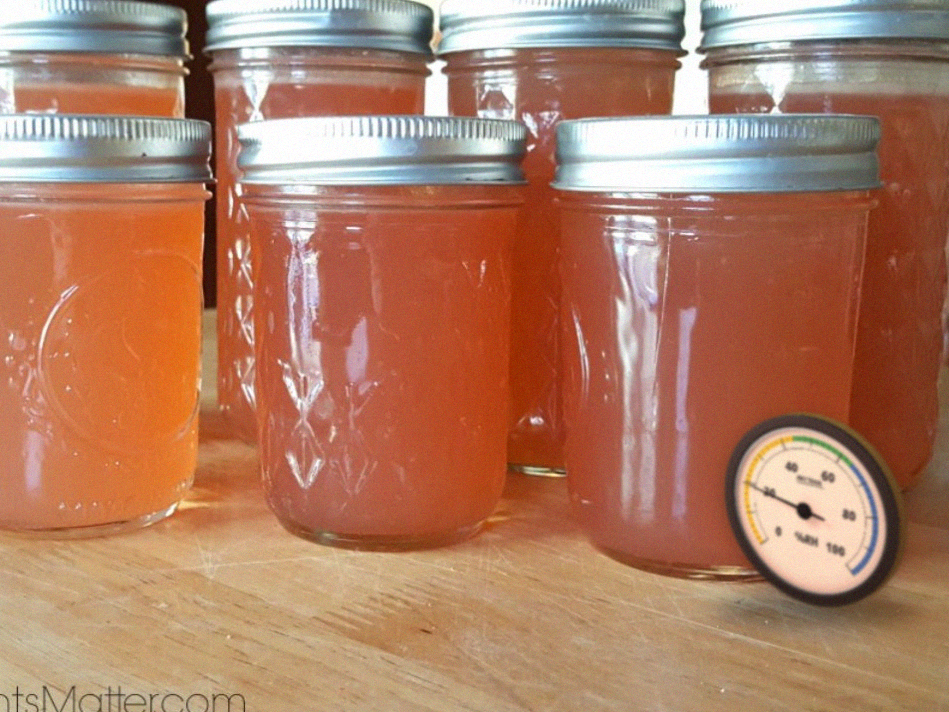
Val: 20 %
